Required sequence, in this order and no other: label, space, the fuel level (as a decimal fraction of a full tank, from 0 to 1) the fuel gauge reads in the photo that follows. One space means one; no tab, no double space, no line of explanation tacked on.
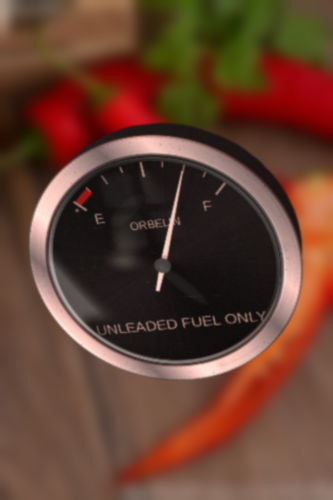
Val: 0.75
